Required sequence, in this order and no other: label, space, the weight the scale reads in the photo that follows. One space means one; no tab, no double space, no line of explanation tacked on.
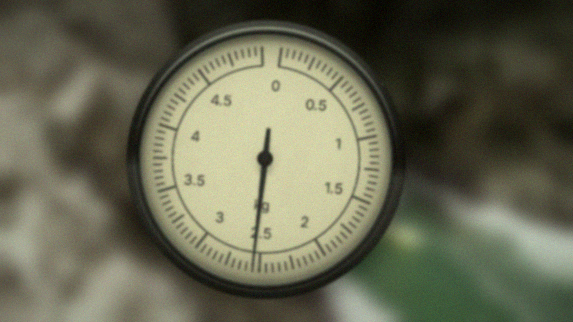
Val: 2.55 kg
